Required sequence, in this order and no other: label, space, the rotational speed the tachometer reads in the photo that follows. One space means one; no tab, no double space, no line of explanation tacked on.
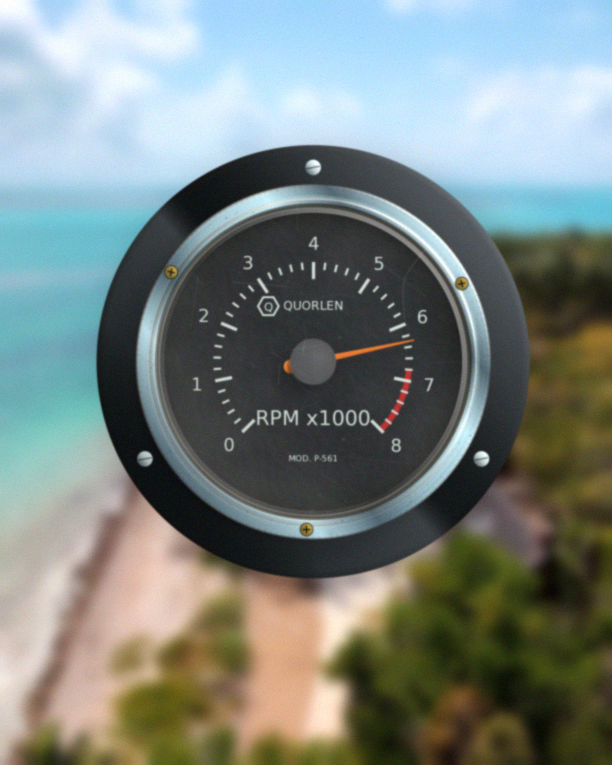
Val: 6300 rpm
